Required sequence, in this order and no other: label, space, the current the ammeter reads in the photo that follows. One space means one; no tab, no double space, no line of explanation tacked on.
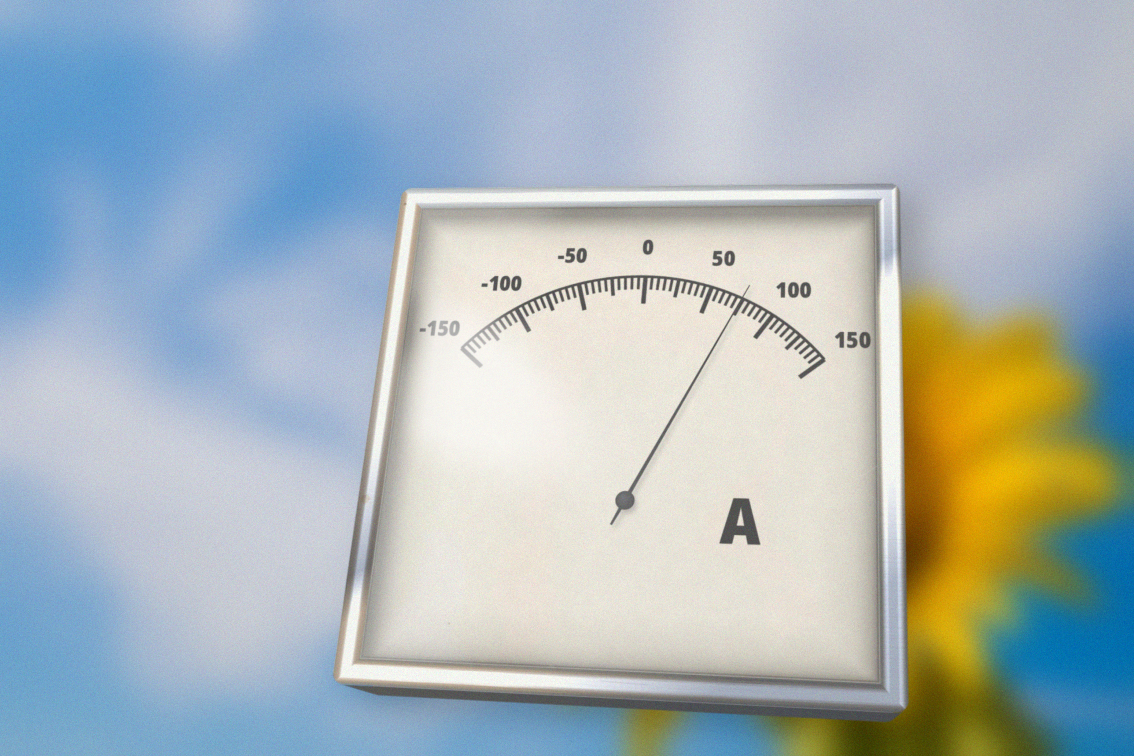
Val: 75 A
